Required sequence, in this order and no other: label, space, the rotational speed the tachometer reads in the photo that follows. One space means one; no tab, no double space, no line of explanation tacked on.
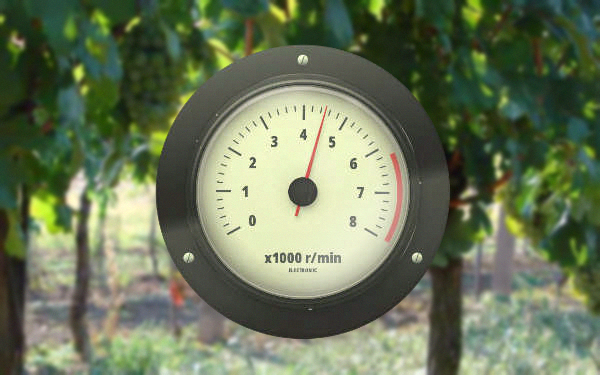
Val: 4500 rpm
